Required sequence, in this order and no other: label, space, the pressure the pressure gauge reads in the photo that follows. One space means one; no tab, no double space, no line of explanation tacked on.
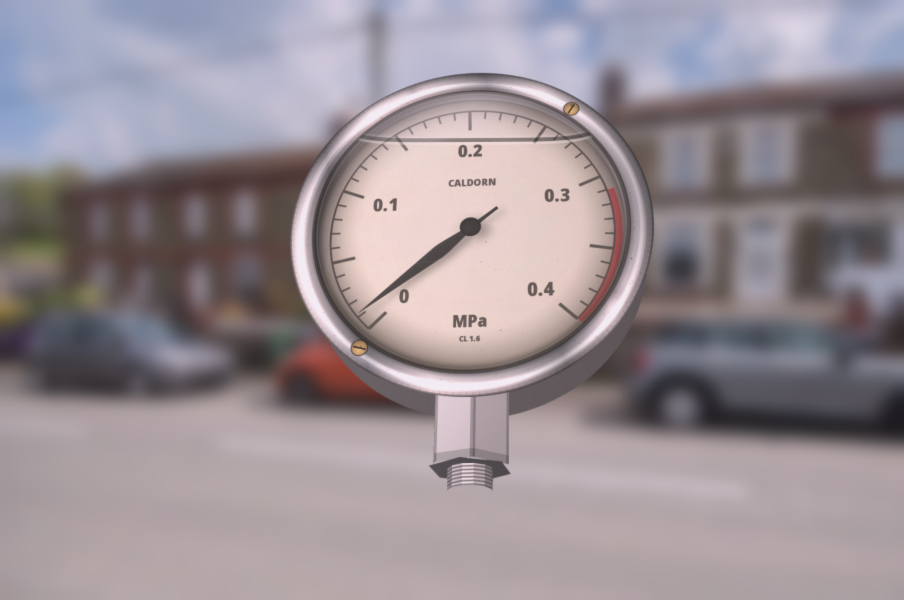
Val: 0.01 MPa
